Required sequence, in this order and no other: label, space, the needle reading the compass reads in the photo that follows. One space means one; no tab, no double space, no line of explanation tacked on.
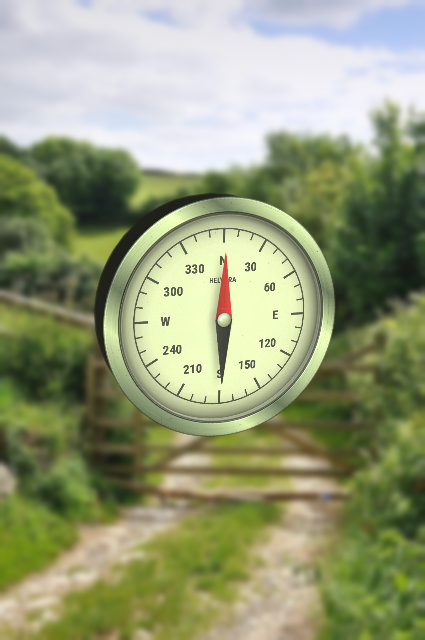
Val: 0 °
